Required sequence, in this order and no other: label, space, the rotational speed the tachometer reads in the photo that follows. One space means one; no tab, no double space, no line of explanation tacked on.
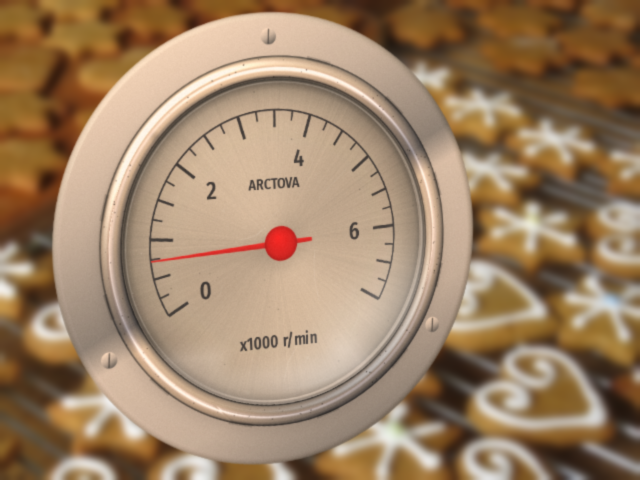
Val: 750 rpm
